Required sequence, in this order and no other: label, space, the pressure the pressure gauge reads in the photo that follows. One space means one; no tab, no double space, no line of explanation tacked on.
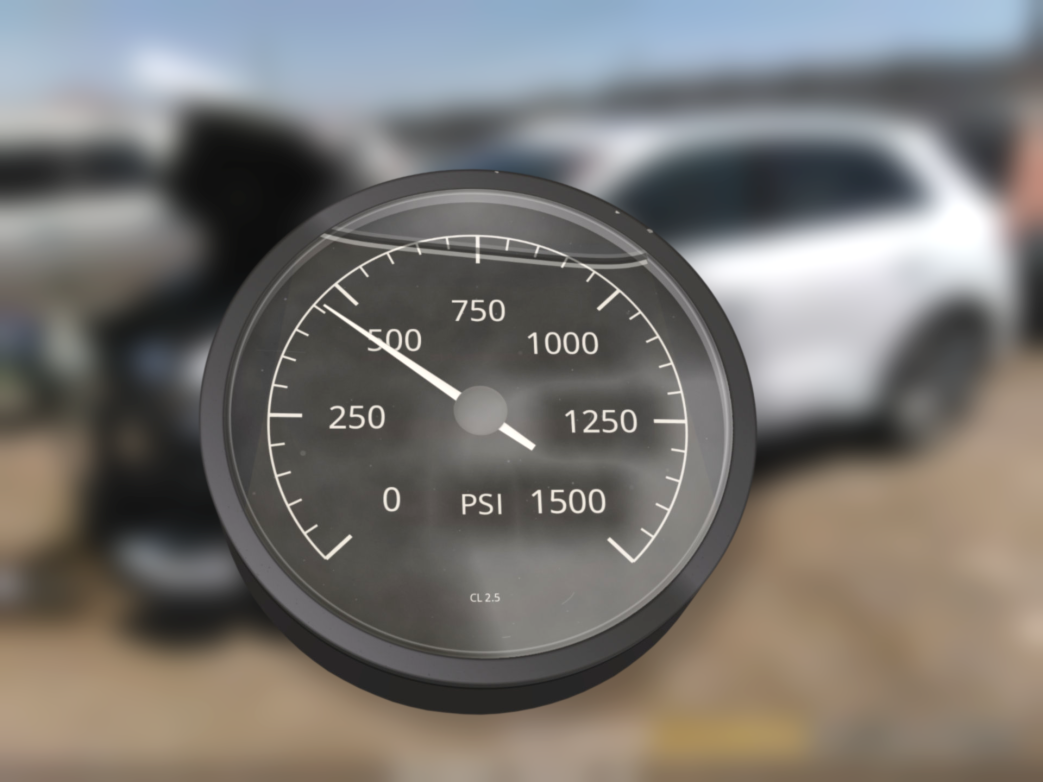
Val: 450 psi
